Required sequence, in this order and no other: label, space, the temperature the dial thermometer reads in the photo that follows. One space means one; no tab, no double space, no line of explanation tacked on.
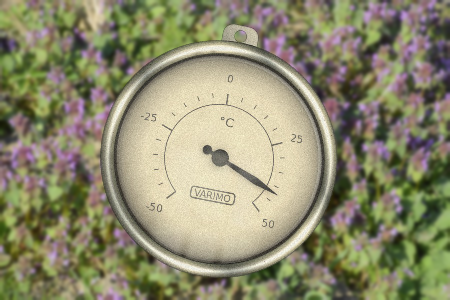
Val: 42.5 °C
